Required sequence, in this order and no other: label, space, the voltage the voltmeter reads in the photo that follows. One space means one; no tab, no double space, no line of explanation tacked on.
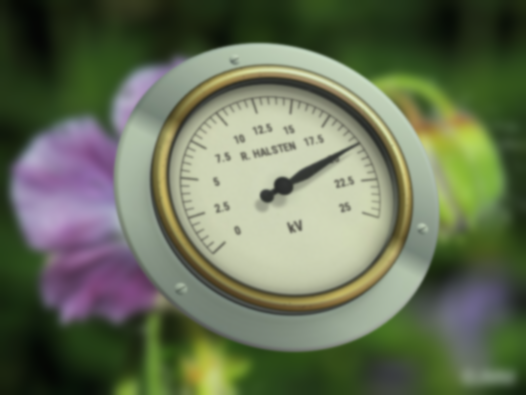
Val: 20 kV
